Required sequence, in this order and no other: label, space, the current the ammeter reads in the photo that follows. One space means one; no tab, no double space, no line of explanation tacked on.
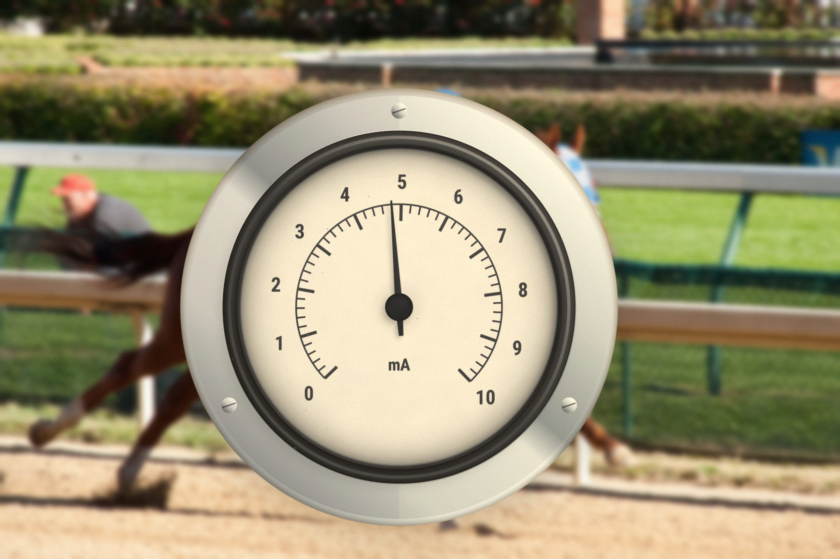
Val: 4.8 mA
